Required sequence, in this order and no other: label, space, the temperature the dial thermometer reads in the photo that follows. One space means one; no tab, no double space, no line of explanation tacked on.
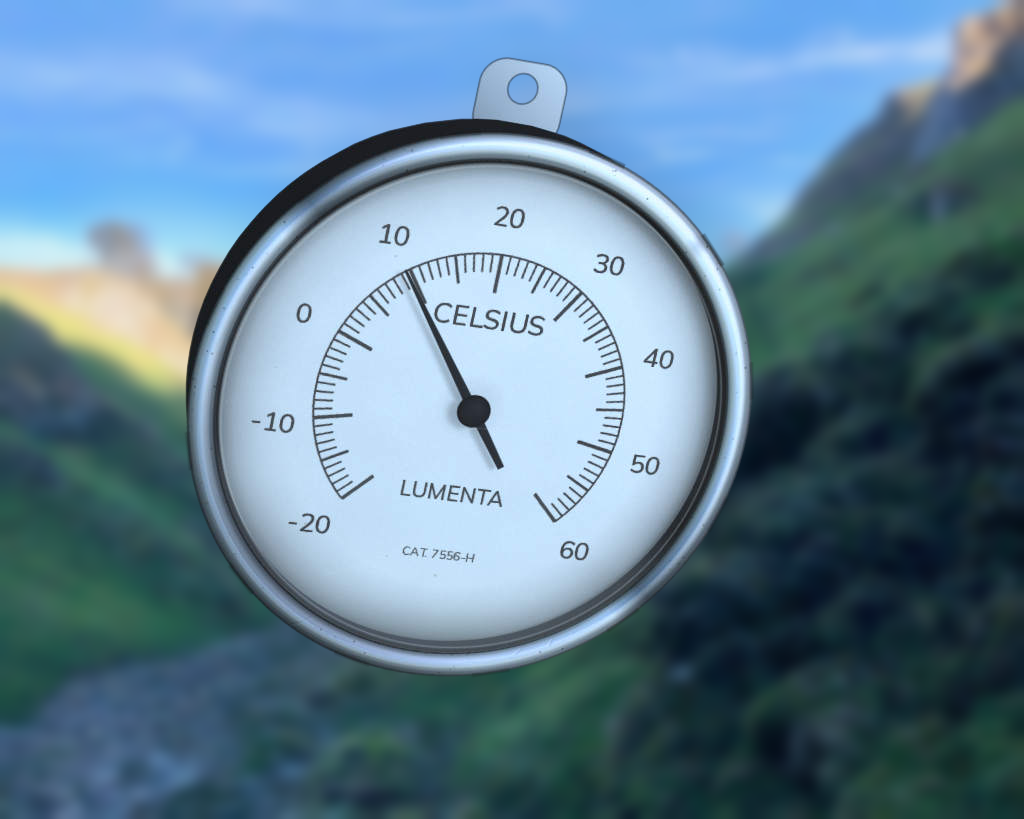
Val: 9.5 °C
